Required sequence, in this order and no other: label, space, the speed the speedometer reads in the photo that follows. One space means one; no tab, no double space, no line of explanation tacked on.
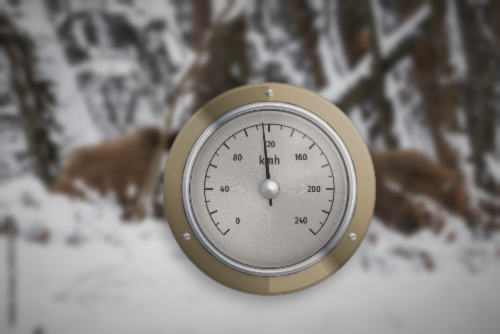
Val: 115 km/h
